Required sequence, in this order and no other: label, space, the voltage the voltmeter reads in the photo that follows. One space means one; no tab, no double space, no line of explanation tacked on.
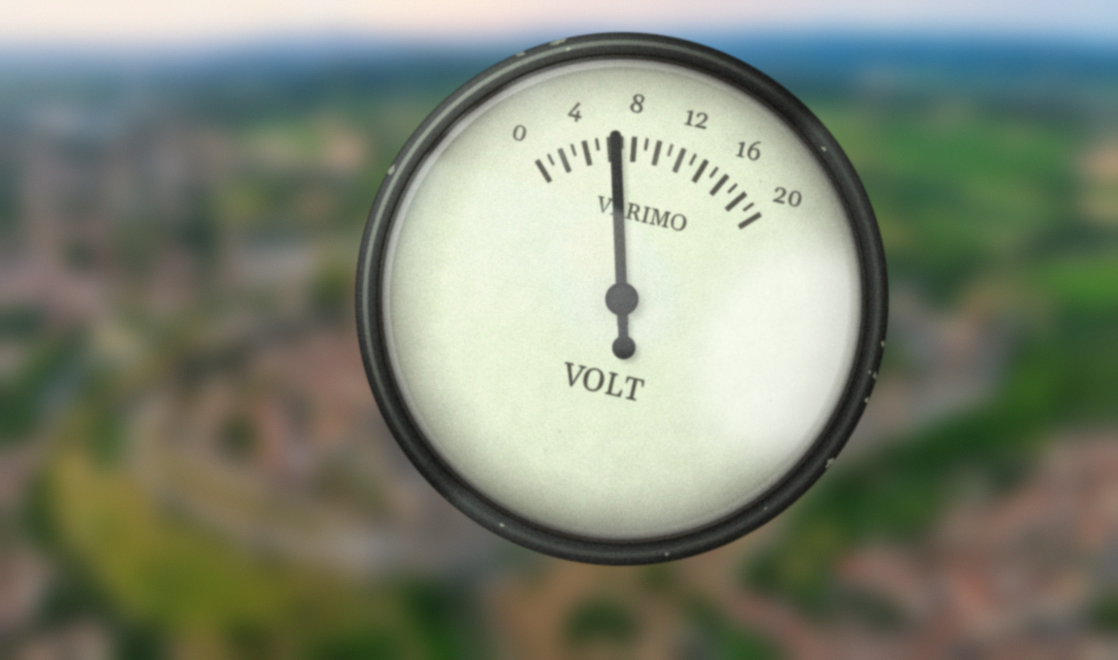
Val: 6.5 V
